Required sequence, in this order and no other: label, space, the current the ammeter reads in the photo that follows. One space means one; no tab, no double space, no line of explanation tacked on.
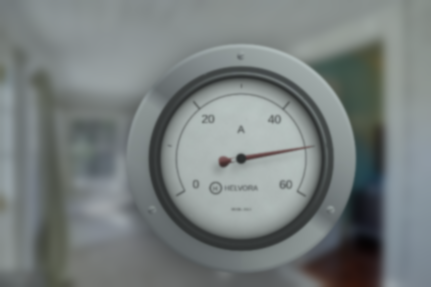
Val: 50 A
